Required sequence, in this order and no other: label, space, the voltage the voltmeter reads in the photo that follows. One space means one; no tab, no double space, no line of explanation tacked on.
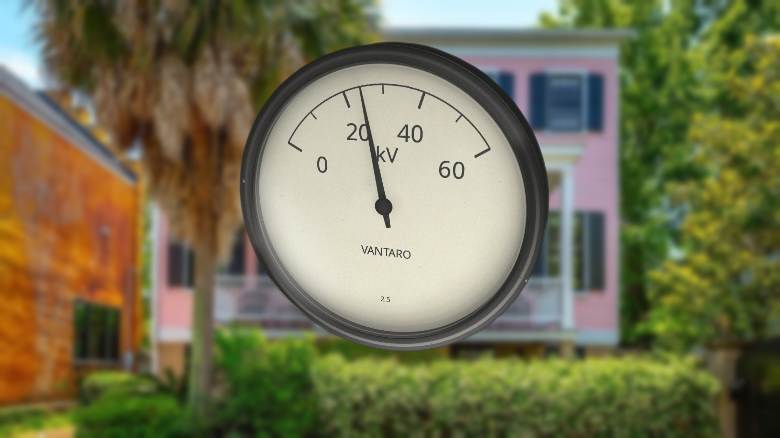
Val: 25 kV
